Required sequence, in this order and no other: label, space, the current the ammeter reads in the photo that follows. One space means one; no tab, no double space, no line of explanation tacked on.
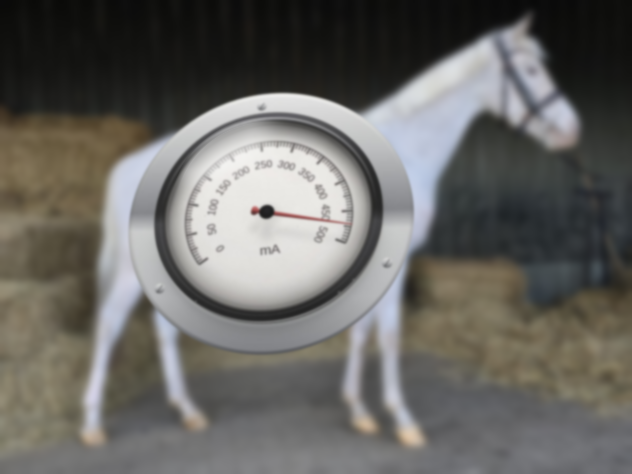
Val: 475 mA
